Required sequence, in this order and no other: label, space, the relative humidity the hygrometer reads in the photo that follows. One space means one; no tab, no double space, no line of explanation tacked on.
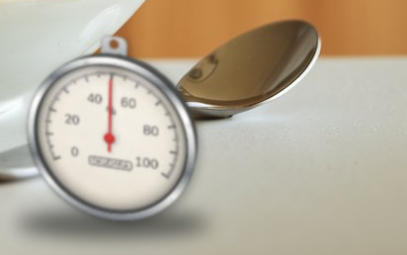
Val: 50 %
